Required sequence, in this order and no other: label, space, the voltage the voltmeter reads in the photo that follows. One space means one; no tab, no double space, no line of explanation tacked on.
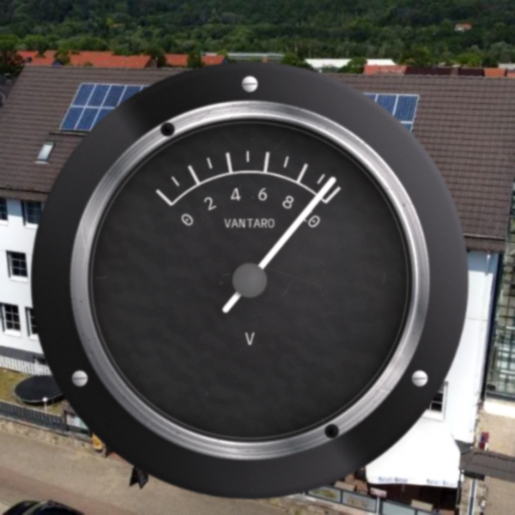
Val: 9.5 V
